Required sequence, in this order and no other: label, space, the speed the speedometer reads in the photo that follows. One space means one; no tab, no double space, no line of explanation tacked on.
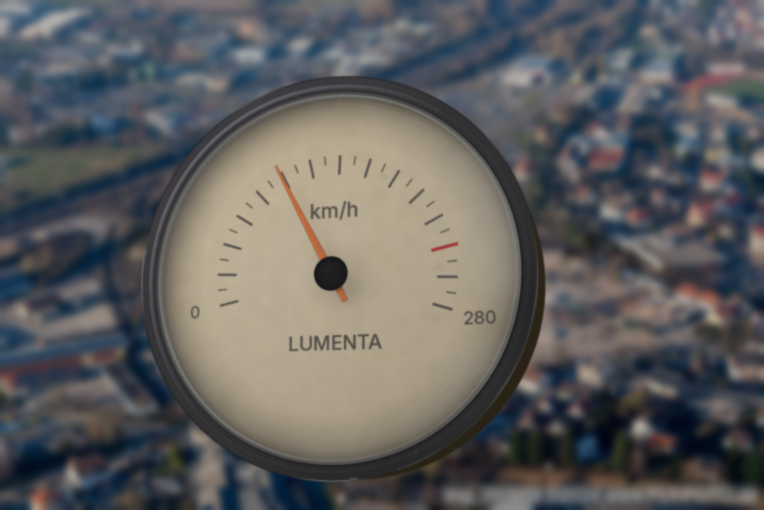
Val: 100 km/h
